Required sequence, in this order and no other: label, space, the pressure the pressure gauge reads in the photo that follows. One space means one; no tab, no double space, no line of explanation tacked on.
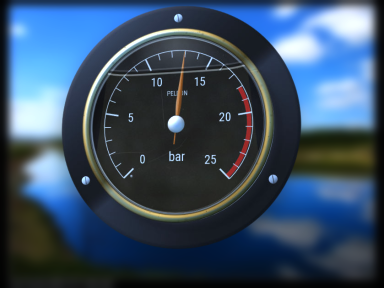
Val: 13 bar
